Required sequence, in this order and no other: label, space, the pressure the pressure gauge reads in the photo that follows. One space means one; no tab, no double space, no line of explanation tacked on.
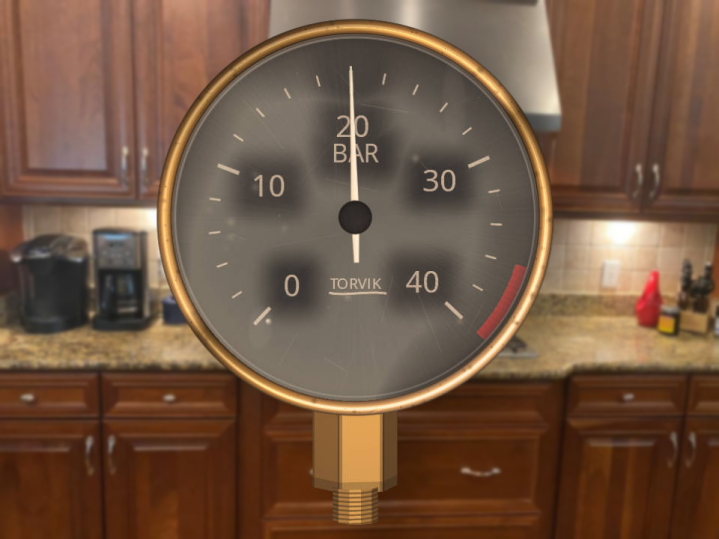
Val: 20 bar
